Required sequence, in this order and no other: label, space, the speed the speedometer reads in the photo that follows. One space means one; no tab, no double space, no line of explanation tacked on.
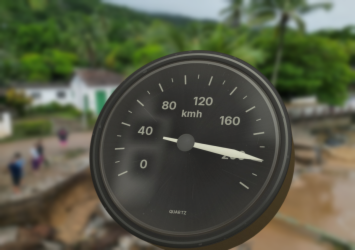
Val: 200 km/h
